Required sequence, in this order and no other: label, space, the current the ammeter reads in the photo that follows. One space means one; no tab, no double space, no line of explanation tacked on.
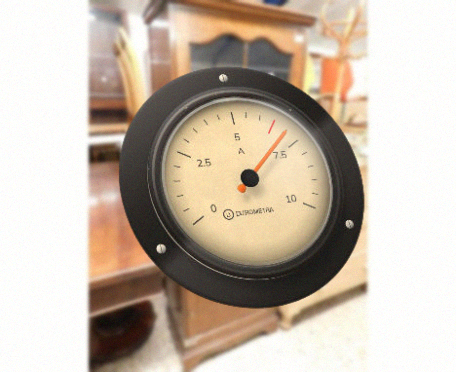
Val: 7 A
